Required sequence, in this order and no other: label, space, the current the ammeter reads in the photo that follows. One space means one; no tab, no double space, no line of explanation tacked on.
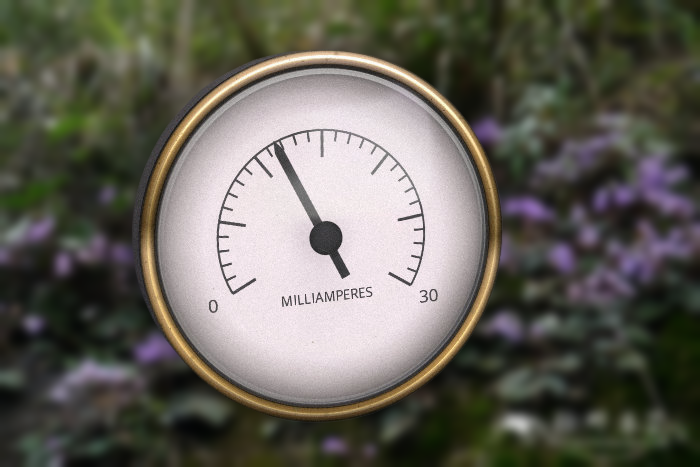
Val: 11.5 mA
